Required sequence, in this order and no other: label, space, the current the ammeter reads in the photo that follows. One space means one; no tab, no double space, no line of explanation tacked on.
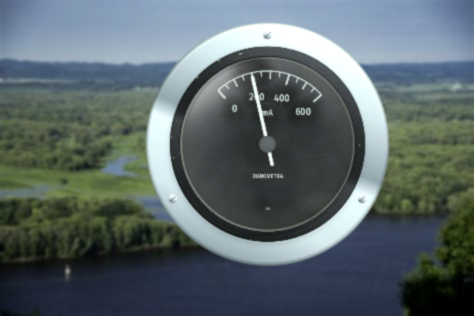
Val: 200 mA
